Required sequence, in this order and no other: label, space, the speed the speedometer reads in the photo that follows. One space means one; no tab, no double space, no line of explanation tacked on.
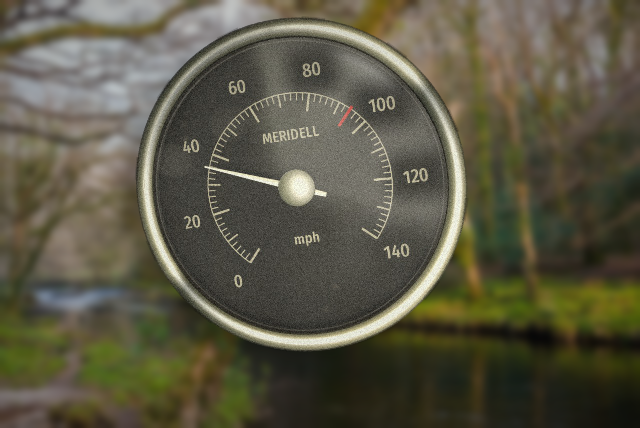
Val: 36 mph
